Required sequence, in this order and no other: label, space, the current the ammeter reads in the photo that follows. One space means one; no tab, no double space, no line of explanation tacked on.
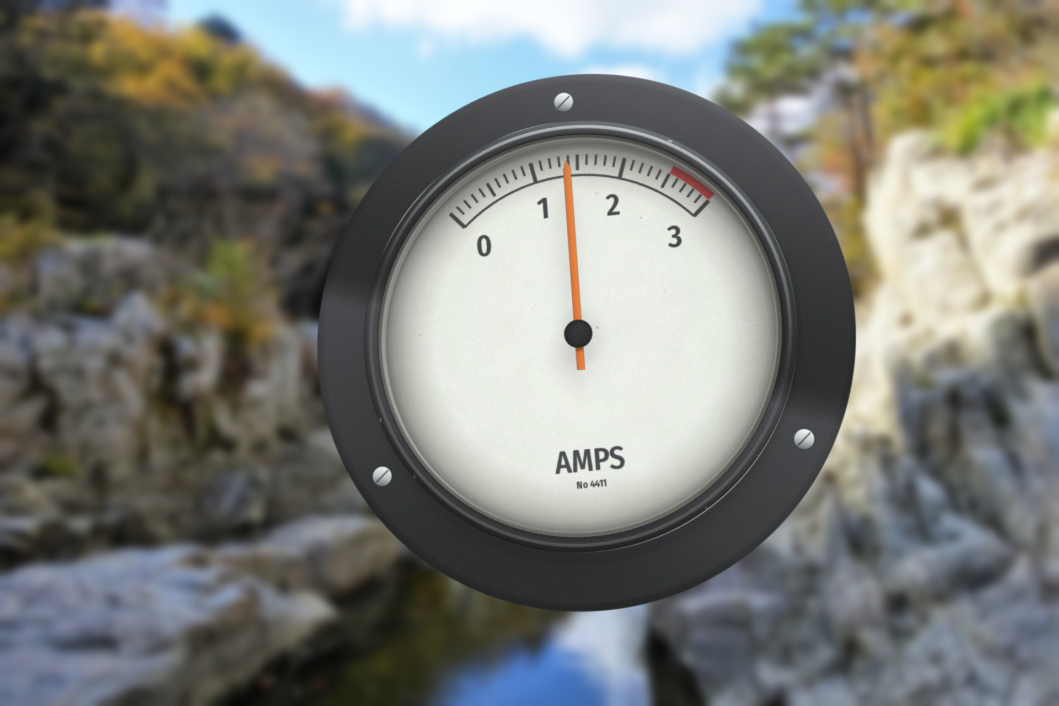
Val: 1.4 A
